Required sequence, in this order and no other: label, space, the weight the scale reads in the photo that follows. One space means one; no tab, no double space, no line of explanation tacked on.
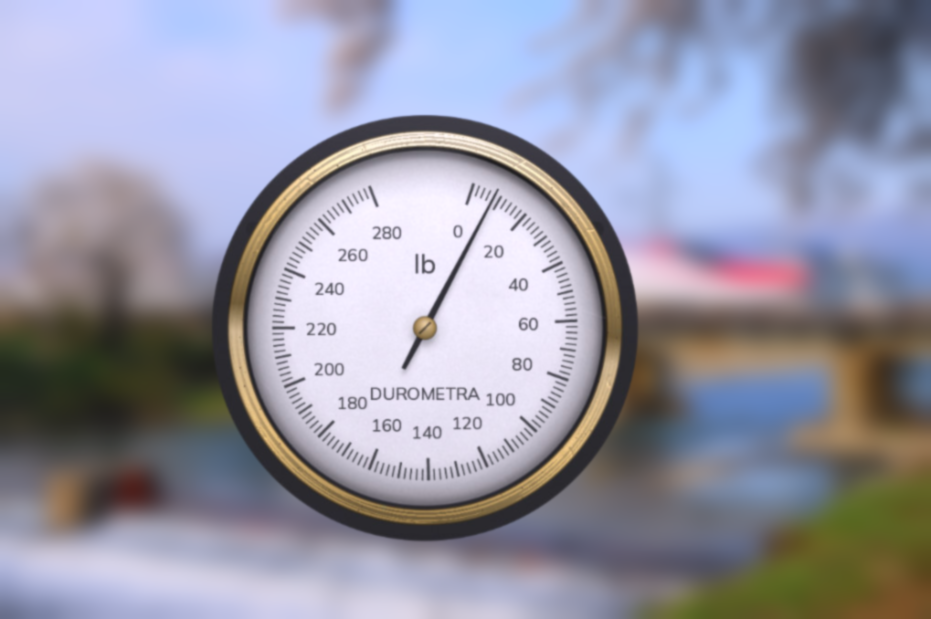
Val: 8 lb
